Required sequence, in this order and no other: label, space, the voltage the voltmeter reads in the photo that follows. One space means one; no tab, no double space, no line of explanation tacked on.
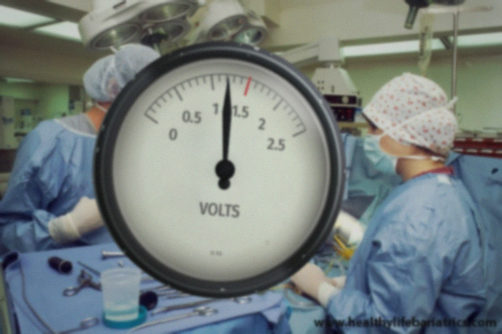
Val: 1.2 V
